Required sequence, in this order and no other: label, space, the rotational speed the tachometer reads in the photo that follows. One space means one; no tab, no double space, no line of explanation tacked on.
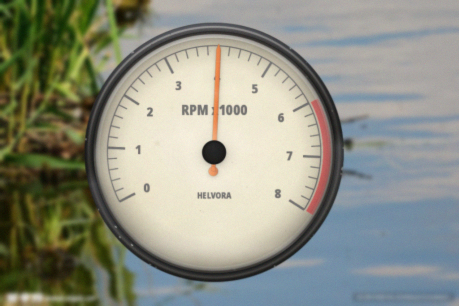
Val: 4000 rpm
